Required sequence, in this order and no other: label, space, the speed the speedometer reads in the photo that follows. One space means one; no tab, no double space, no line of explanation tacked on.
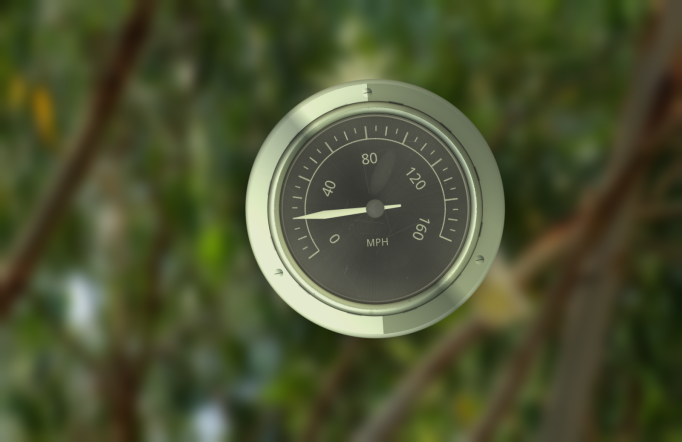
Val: 20 mph
